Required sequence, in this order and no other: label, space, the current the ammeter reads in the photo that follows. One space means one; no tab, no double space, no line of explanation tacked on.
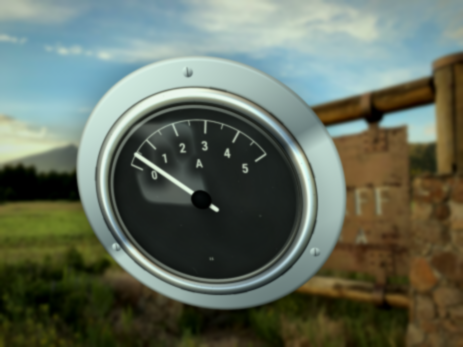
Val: 0.5 A
